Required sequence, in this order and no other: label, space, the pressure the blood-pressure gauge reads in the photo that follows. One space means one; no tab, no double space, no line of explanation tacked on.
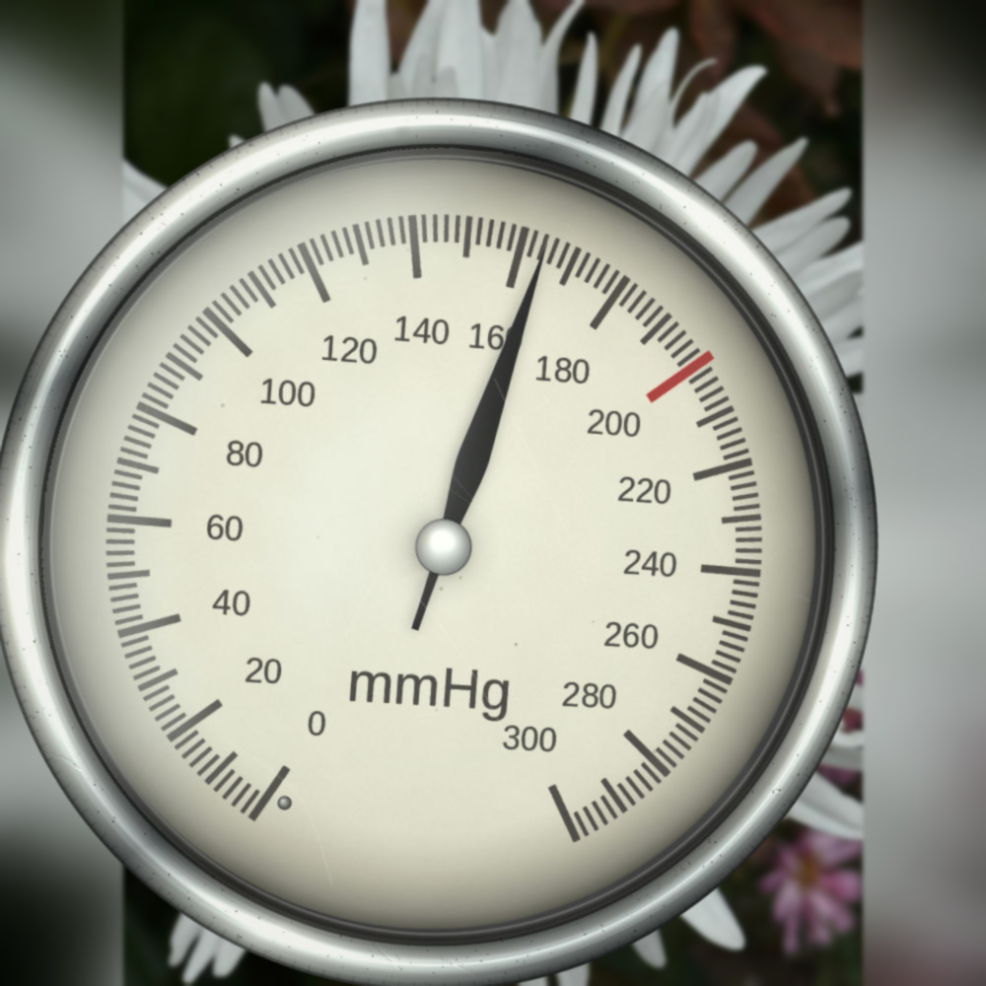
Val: 164 mmHg
